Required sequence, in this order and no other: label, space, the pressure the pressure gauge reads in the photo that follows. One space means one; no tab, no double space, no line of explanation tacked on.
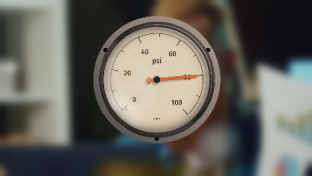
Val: 80 psi
